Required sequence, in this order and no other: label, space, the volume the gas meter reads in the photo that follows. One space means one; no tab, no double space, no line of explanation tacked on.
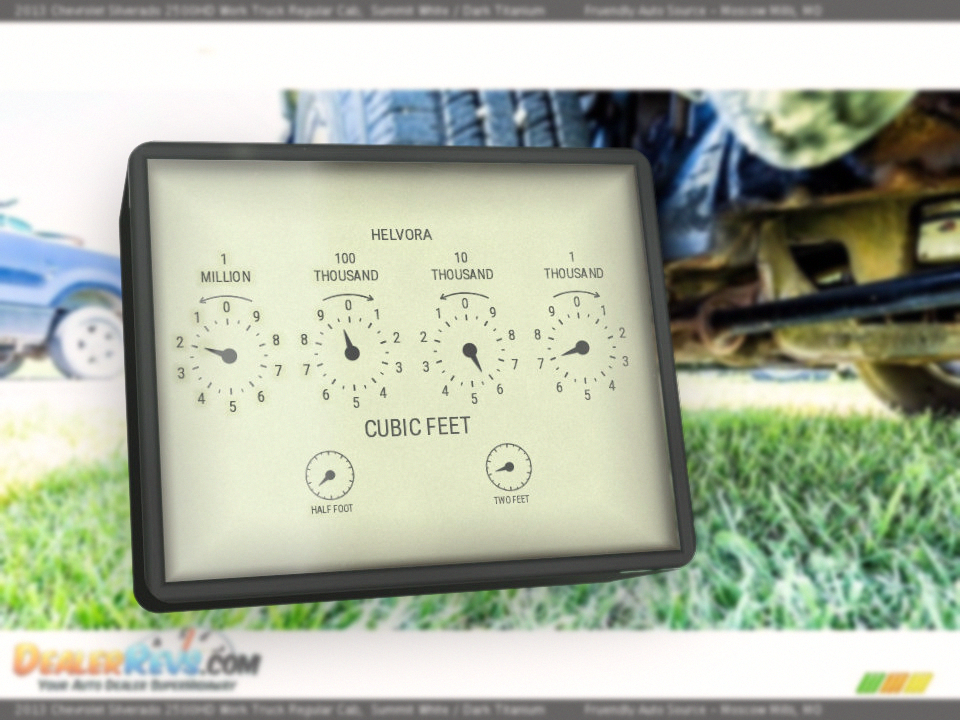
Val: 195700 ft³
